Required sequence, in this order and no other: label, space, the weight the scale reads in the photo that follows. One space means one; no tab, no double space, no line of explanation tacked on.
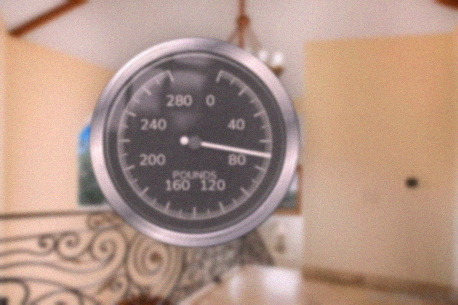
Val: 70 lb
